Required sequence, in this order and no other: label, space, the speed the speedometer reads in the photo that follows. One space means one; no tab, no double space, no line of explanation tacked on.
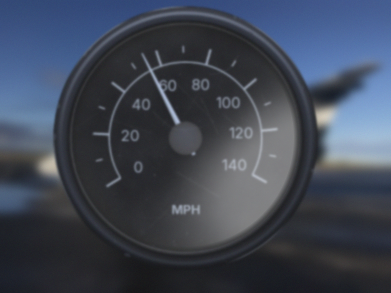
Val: 55 mph
